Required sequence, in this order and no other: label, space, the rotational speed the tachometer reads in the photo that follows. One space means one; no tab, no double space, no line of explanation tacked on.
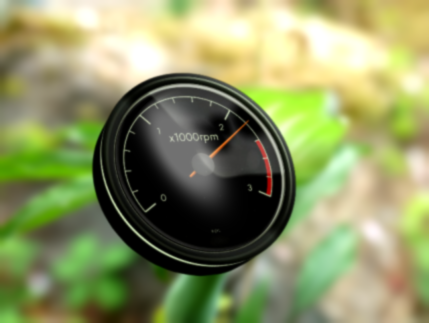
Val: 2200 rpm
